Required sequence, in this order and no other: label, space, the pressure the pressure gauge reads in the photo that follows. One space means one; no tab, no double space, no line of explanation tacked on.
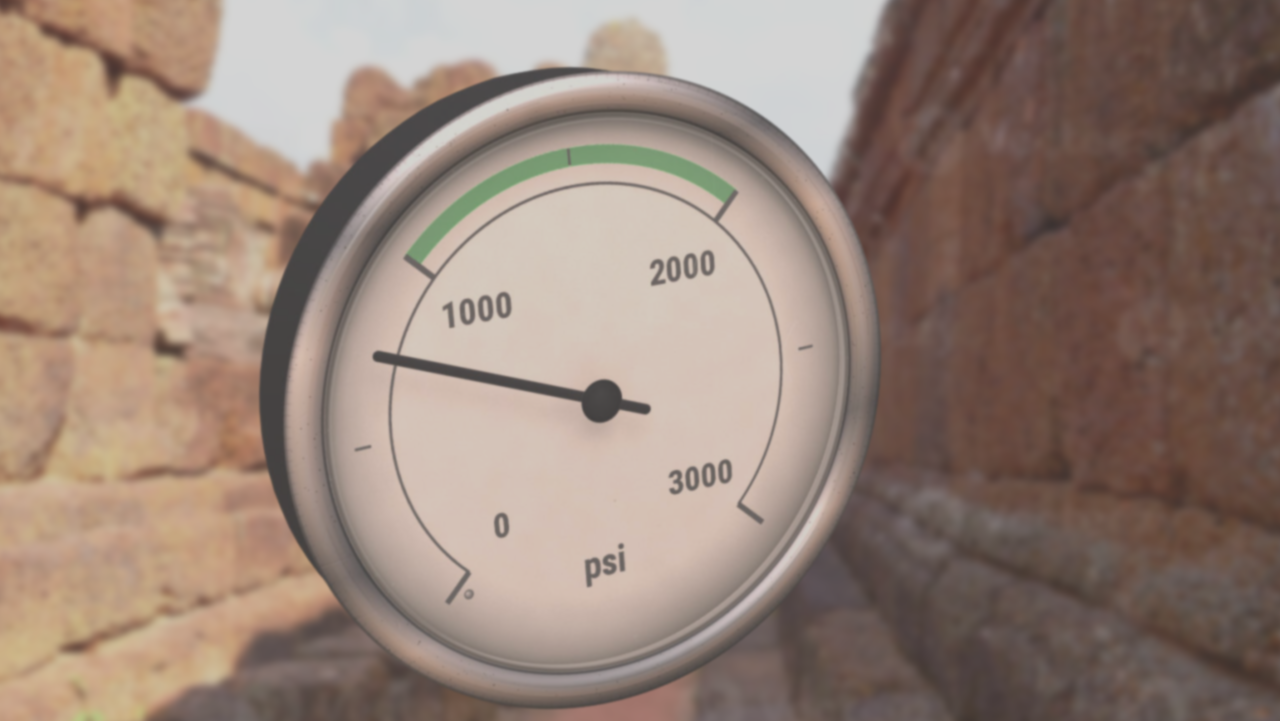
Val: 750 psi
